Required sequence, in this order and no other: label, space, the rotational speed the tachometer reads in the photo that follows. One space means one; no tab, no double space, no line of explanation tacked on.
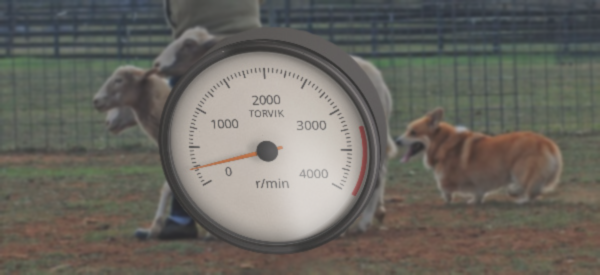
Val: 250 rpm
